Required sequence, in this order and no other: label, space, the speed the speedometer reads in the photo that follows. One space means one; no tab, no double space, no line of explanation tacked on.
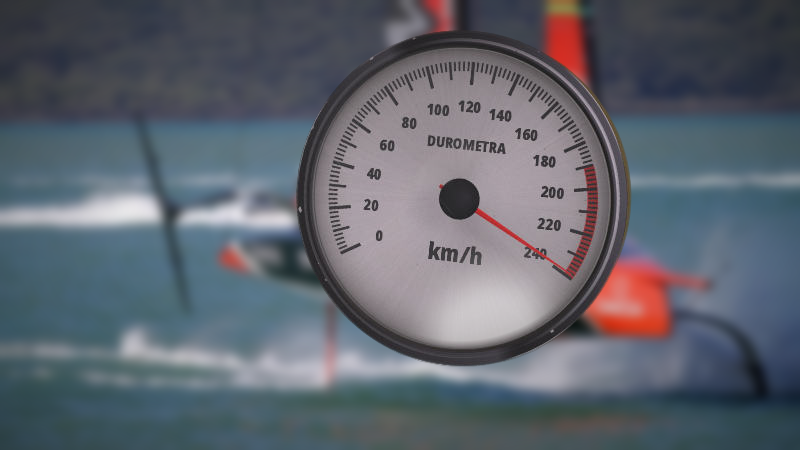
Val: 238 km/h
